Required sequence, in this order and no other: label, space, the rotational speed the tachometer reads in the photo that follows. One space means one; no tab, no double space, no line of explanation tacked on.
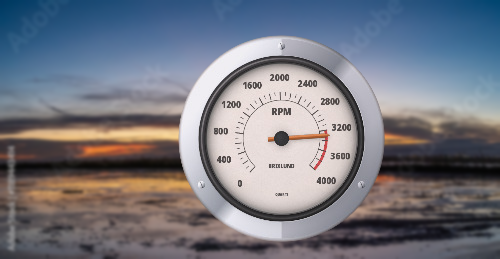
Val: 3300 rpm
